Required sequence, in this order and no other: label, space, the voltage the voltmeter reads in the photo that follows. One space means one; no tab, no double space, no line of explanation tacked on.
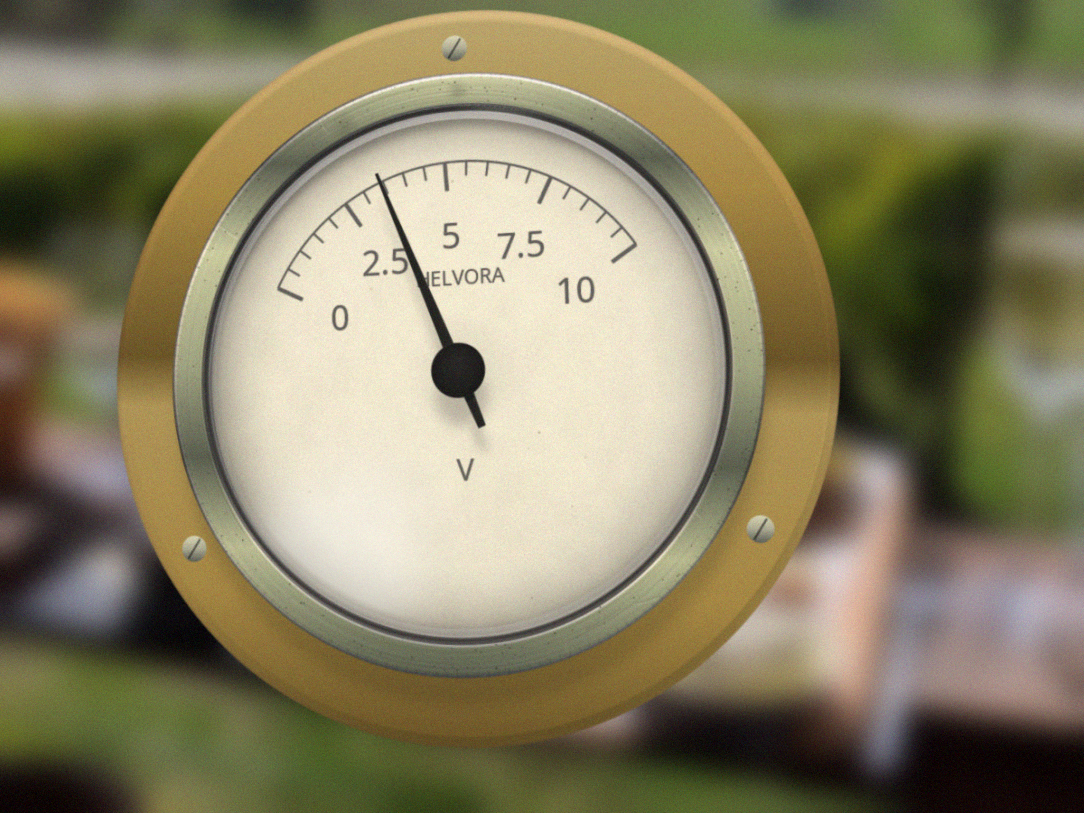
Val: 3.5 V
